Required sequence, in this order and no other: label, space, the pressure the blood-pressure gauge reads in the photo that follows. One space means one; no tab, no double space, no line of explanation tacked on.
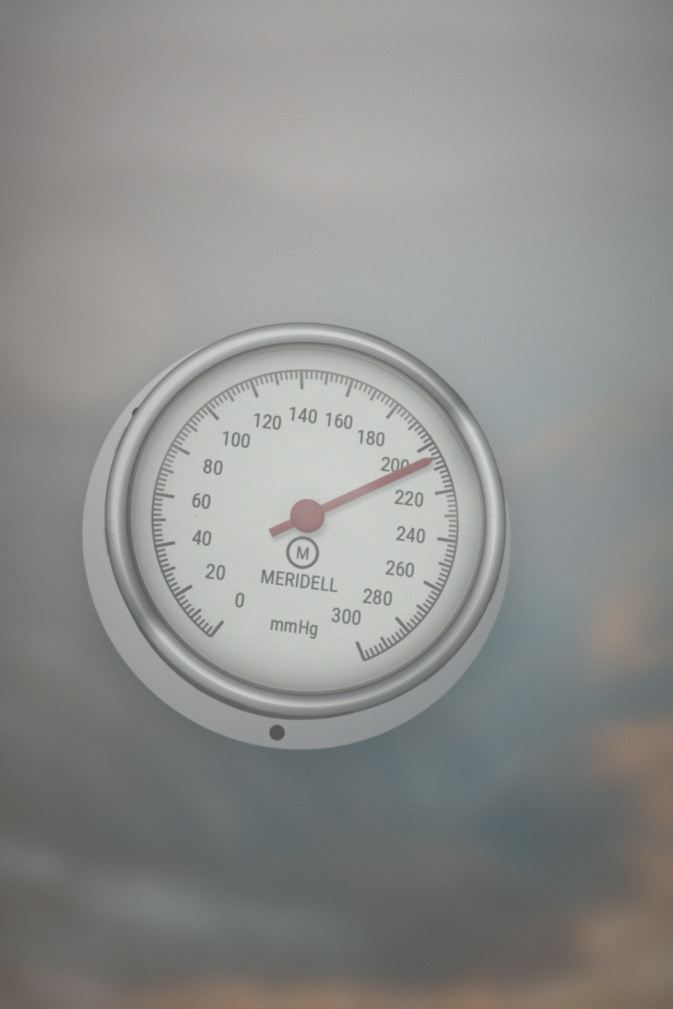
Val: 206 mmHg
